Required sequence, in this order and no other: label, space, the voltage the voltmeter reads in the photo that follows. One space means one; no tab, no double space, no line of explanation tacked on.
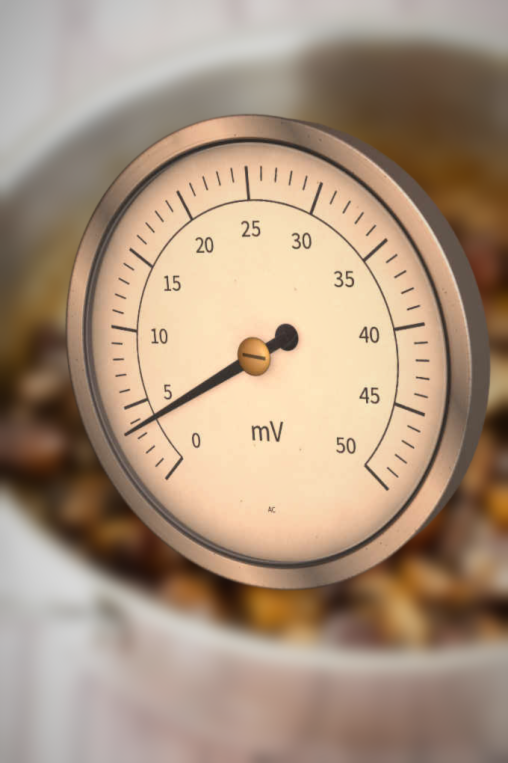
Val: 3.5 mV
